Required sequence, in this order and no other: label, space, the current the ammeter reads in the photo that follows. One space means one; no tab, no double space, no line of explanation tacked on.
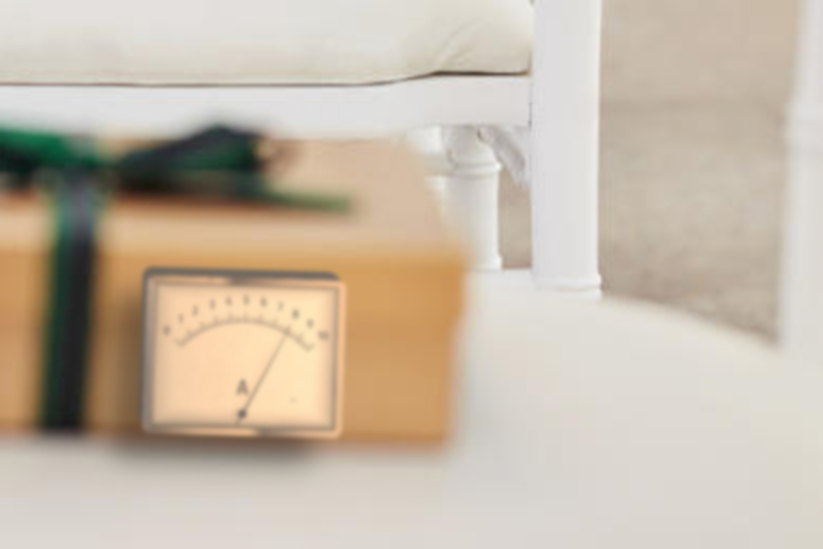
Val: 8 A
